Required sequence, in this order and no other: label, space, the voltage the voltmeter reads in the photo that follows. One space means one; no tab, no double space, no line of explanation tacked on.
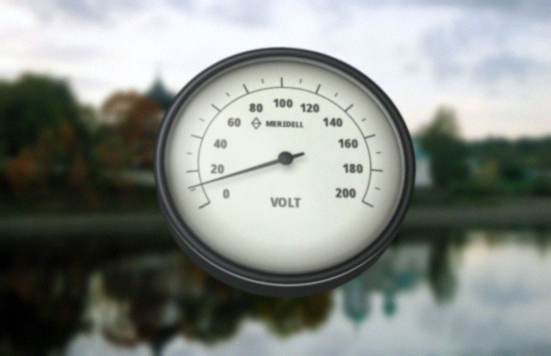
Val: 10 V
